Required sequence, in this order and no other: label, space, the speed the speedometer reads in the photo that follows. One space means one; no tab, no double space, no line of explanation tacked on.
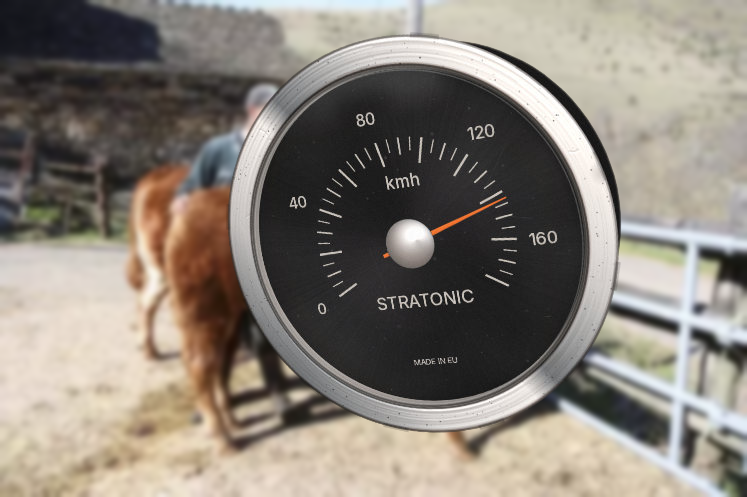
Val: 142.5 km/h
